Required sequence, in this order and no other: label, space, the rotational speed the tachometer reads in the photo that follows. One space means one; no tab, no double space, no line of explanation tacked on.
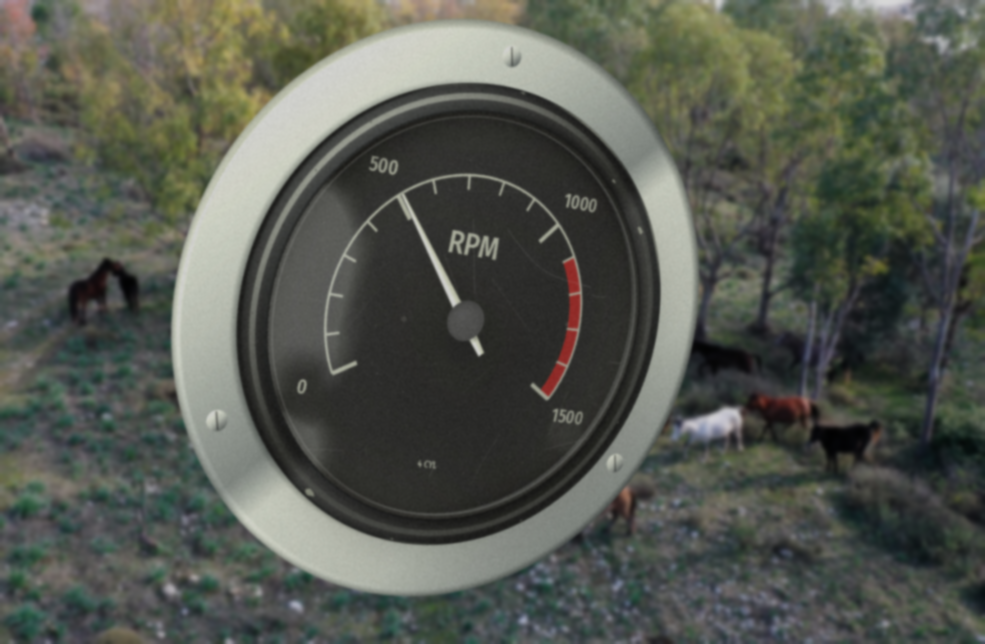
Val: 500 rpm
